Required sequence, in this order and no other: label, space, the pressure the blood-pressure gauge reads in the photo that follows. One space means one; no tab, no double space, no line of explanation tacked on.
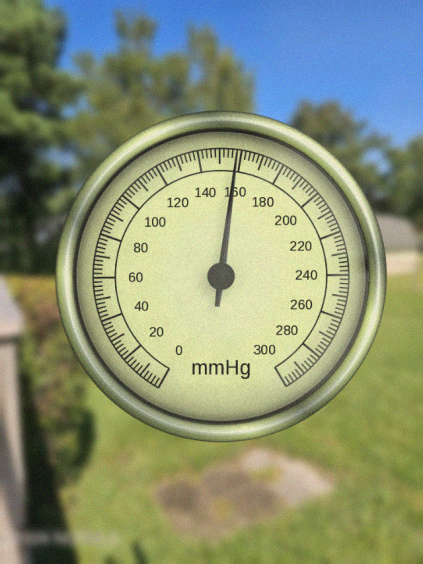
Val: 158 mmHg
